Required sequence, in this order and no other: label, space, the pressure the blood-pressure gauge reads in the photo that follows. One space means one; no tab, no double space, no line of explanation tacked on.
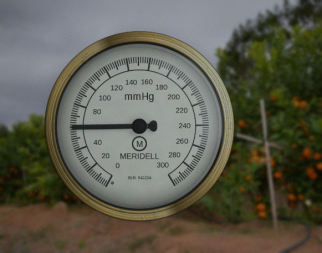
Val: 60 mmHg
